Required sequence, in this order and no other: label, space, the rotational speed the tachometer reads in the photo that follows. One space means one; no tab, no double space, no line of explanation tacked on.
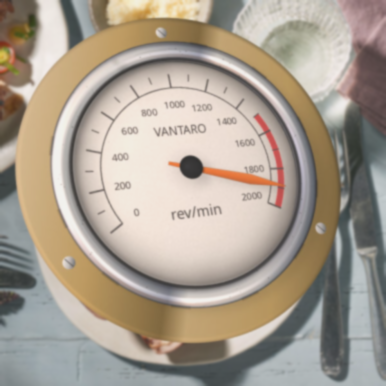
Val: 1900 rpm
